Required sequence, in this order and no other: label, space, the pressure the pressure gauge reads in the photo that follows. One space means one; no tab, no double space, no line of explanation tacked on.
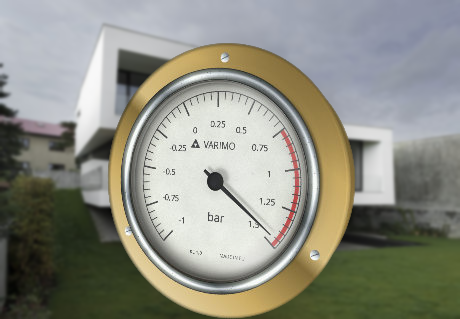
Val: 1.45 bar
